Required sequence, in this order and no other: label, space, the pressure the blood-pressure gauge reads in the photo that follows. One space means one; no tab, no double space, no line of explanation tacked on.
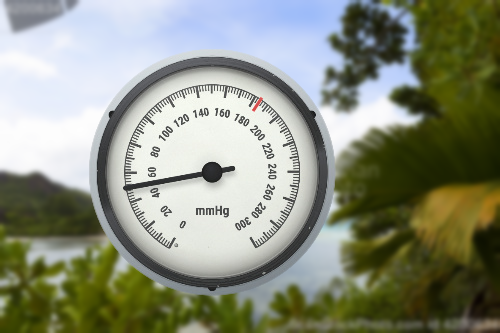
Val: 50 mmHg
